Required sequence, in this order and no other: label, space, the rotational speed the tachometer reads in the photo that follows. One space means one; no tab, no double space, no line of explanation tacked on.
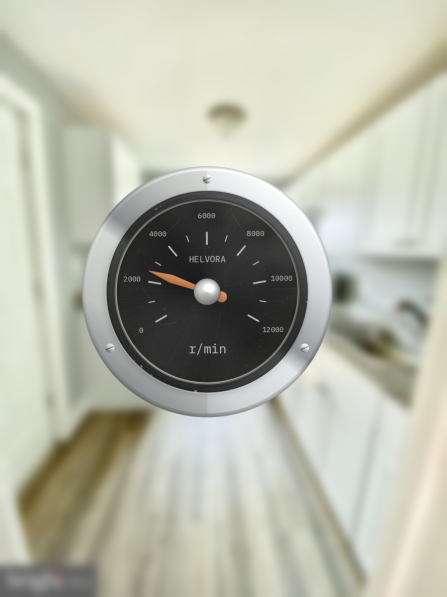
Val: 2500 rpm
